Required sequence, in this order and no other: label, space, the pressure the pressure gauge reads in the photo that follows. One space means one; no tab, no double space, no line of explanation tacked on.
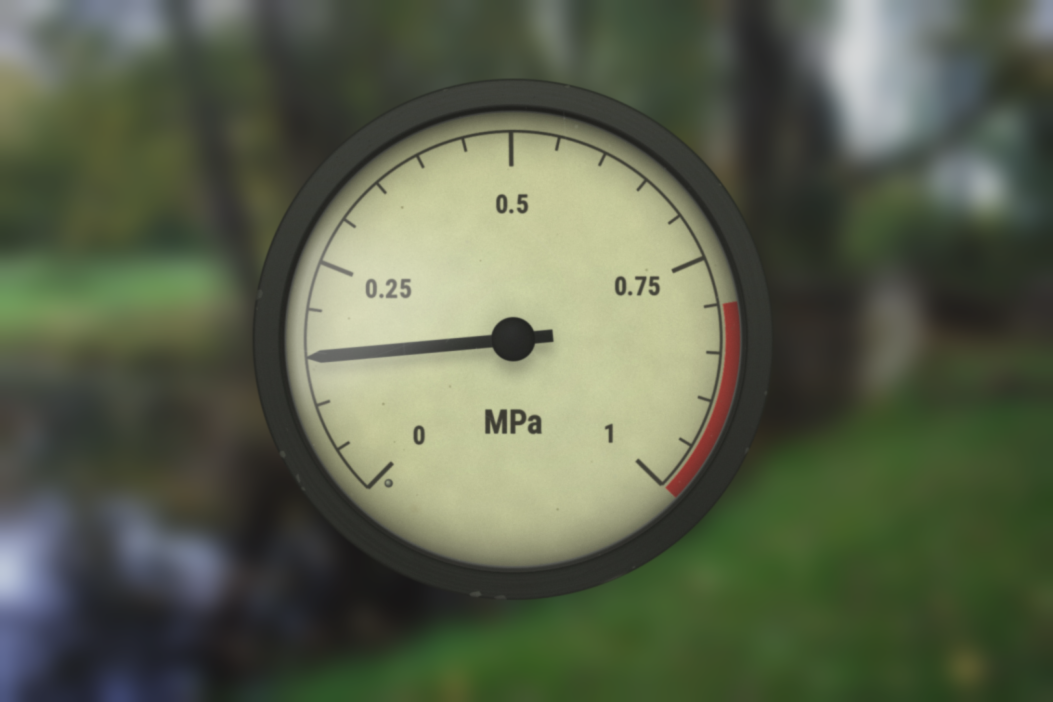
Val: 0.15 MPa
